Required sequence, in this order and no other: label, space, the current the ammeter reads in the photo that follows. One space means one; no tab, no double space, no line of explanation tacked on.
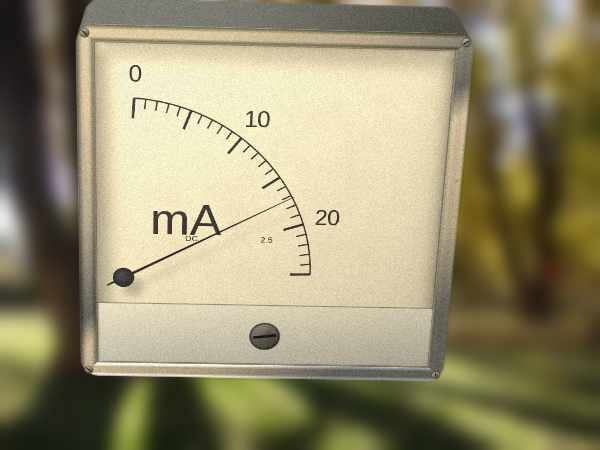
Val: 17 mA
